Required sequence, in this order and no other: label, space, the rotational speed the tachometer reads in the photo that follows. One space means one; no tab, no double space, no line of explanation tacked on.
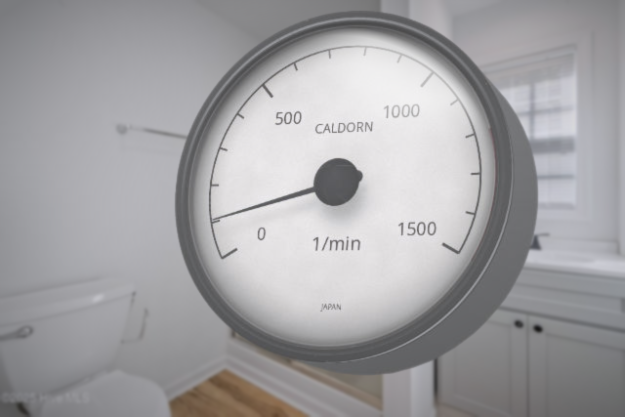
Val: 100 rpm
